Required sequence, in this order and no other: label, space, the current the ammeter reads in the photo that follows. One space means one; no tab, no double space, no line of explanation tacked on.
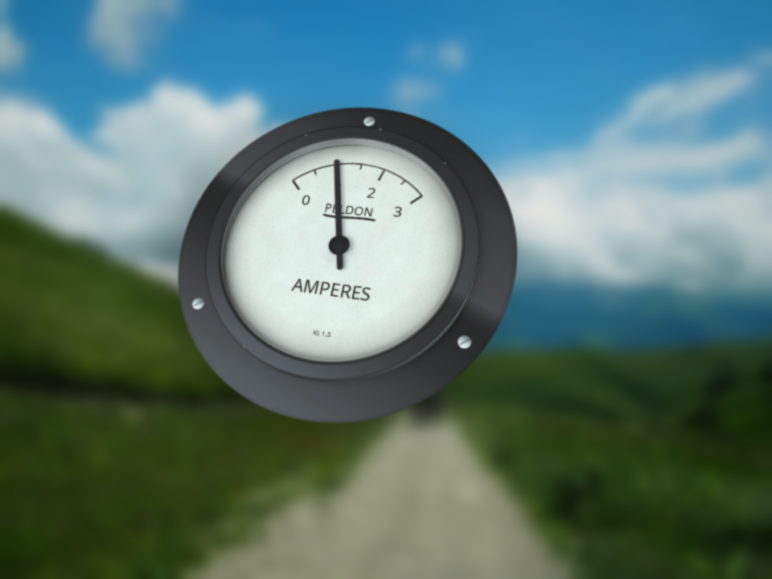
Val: 1 A
